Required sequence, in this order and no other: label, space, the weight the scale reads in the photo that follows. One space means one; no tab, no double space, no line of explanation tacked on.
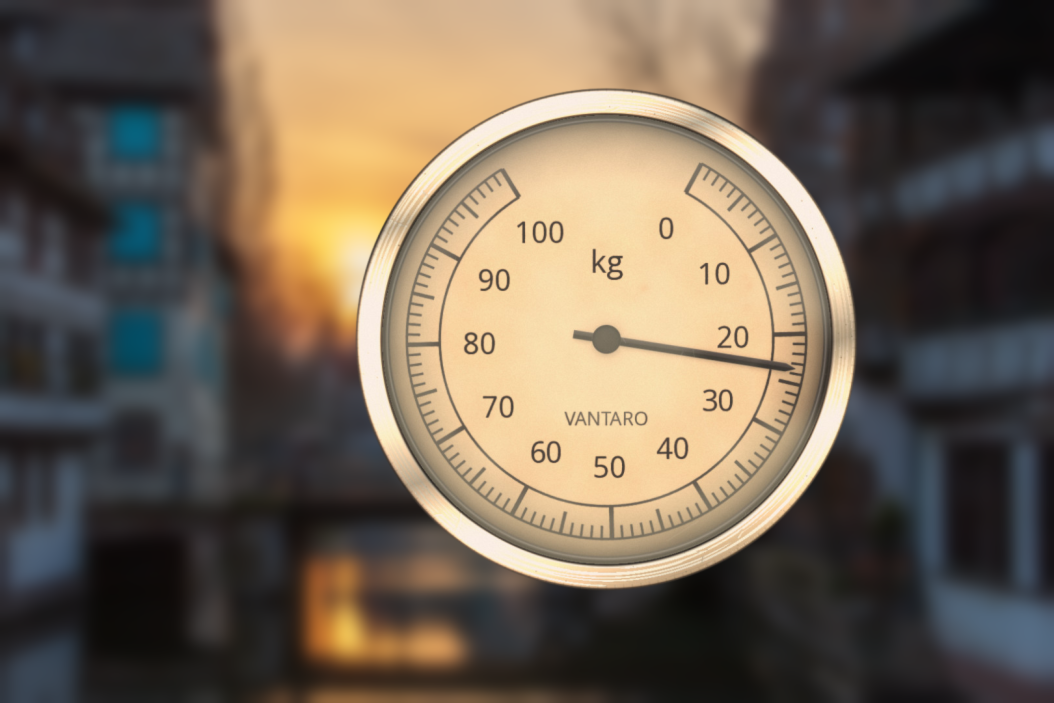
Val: 23.5 kg
